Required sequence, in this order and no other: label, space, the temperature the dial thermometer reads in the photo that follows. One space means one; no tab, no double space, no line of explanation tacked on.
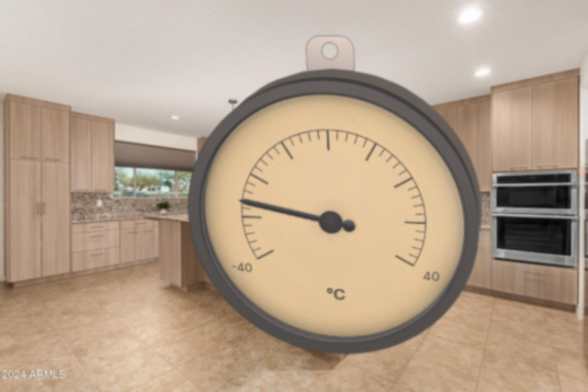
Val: -26 °C
